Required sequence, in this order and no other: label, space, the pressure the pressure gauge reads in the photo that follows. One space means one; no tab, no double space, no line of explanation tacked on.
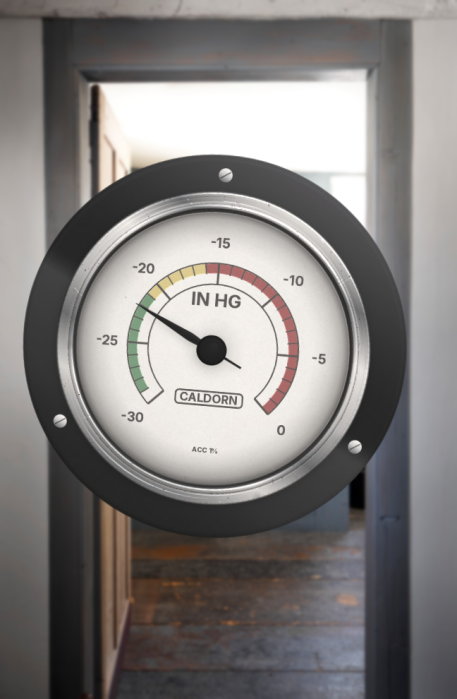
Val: -22 inHg
